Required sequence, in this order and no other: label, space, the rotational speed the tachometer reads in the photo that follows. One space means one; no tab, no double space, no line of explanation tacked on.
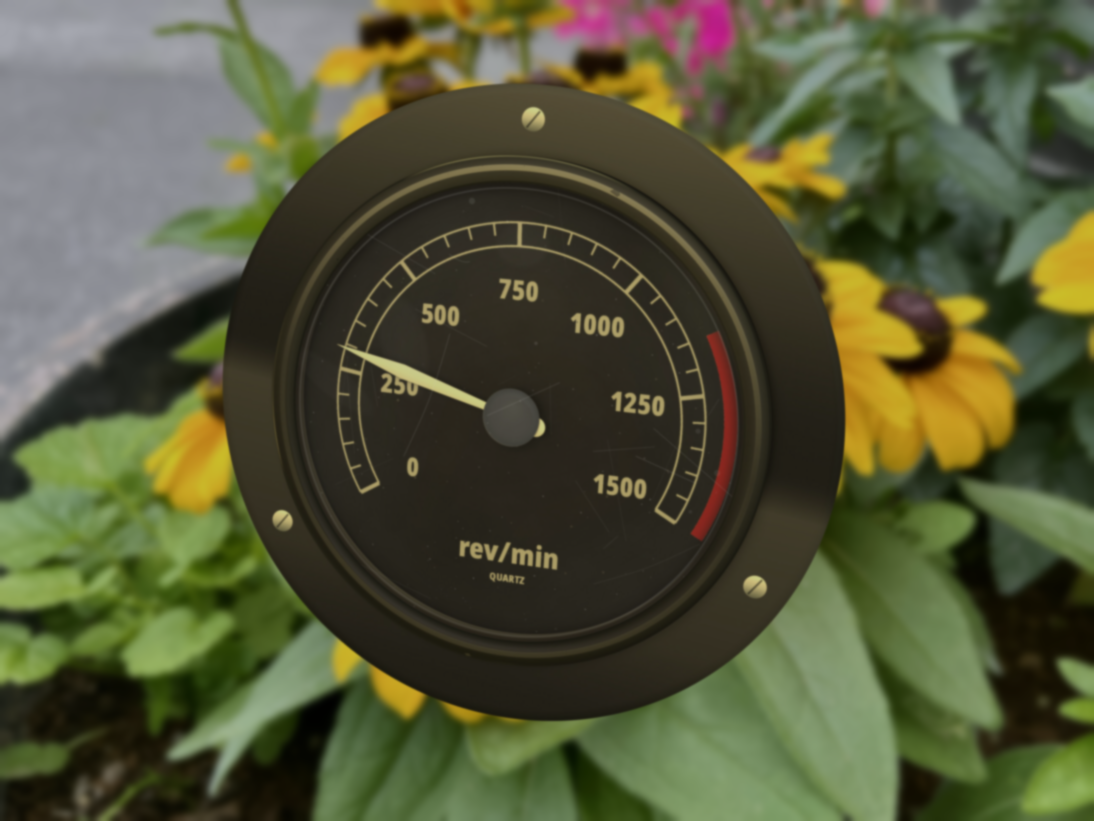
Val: 300 rpm
